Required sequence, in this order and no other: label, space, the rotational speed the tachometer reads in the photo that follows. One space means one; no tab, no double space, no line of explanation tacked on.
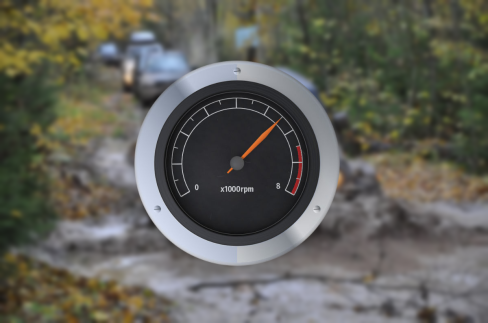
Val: 5500 rpm
